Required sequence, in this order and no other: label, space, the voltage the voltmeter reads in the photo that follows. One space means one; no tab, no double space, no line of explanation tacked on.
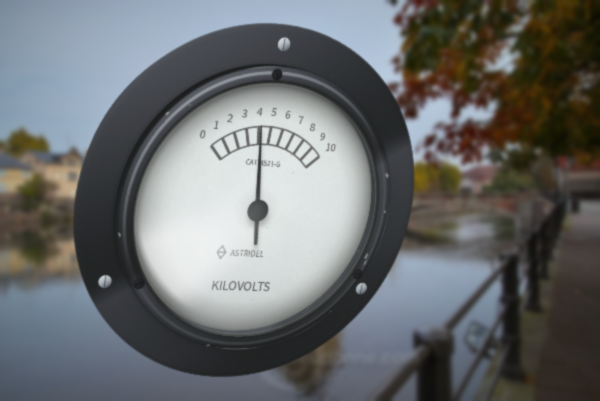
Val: 4 kV
